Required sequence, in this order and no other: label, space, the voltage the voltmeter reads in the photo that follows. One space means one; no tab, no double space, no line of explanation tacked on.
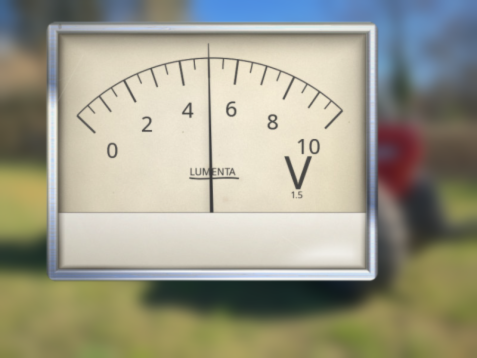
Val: 5 V
